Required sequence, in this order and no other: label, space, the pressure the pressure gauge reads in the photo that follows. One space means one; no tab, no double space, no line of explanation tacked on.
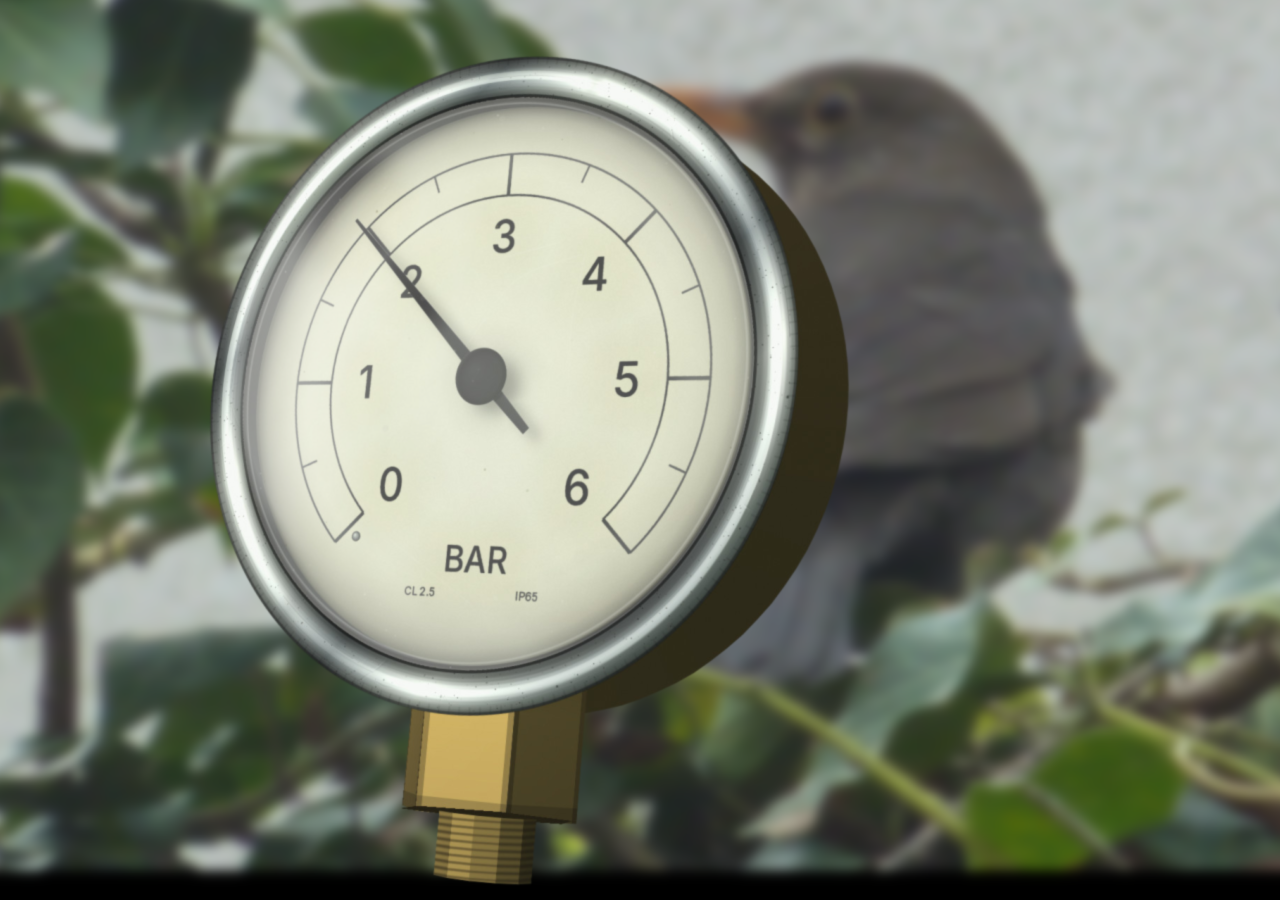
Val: 2 bar
